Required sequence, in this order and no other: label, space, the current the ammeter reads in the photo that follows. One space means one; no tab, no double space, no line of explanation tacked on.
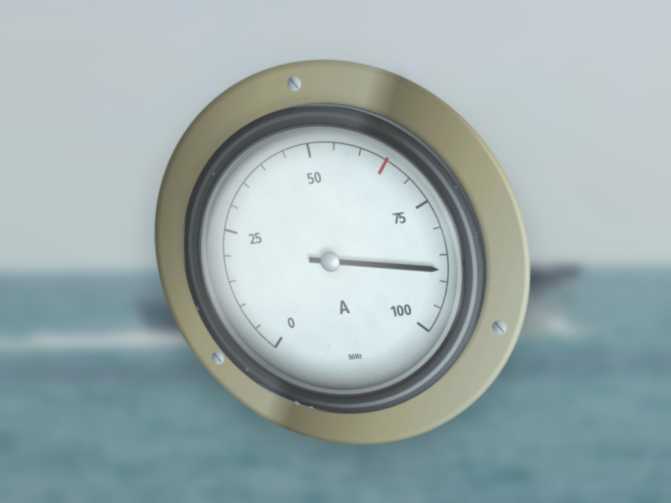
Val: 87.5 A
